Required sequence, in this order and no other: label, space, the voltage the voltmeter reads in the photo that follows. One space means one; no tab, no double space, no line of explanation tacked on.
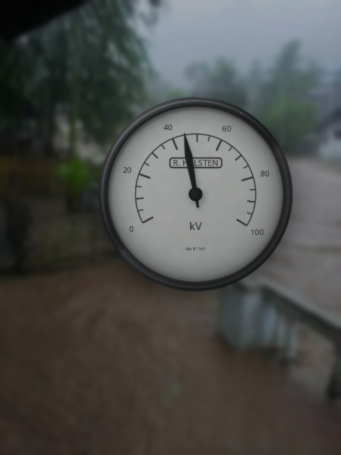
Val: 45 kV
